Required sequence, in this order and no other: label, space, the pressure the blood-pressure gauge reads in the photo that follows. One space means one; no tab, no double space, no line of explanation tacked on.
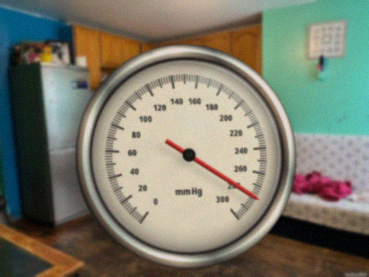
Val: 280 mmHg
